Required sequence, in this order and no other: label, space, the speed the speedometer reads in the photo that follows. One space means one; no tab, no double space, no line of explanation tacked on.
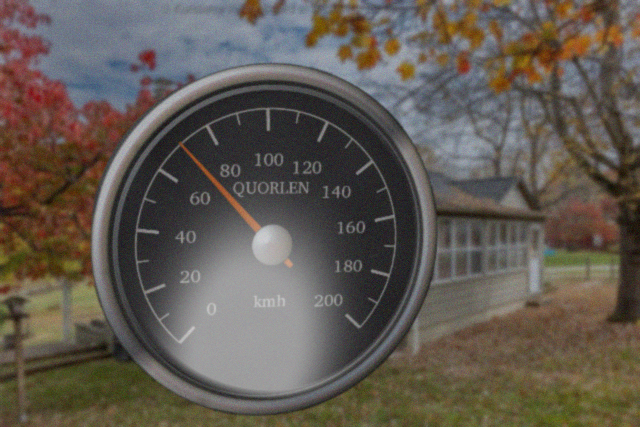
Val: 70 km/h
